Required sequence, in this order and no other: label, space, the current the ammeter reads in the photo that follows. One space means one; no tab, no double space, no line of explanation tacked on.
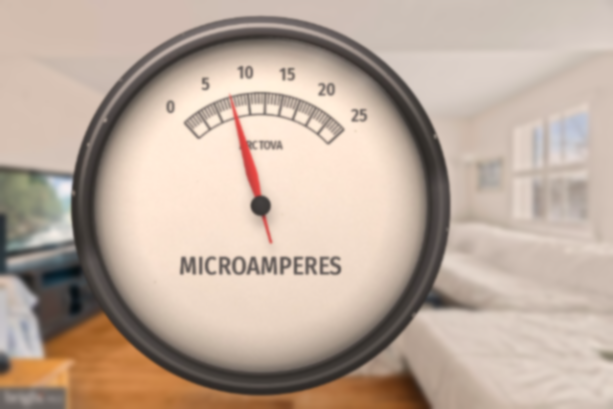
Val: 7.5 µA
